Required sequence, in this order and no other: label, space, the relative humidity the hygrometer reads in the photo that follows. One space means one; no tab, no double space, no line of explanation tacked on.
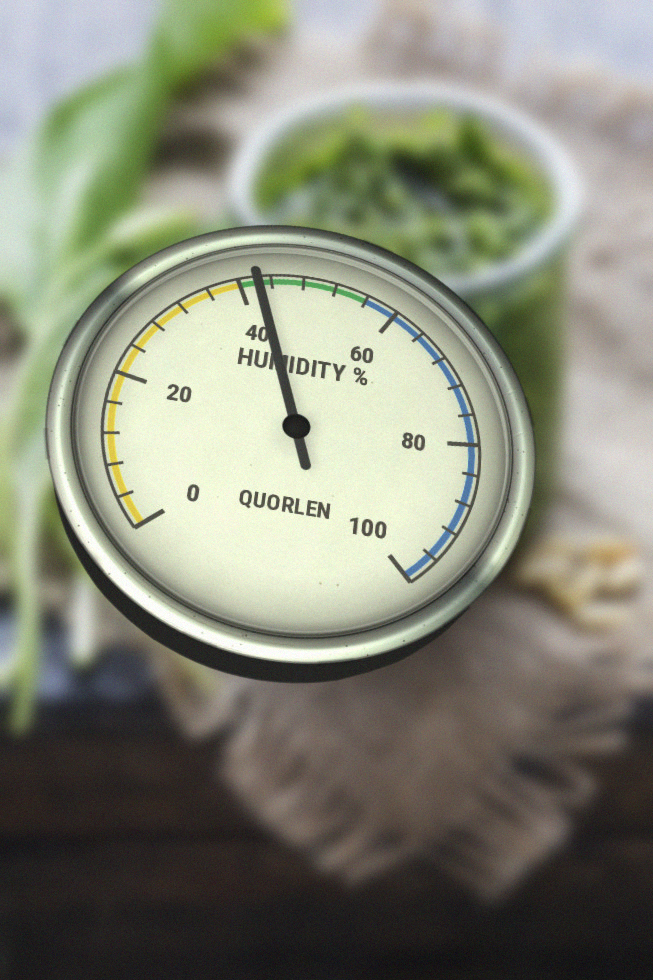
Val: 42 %
